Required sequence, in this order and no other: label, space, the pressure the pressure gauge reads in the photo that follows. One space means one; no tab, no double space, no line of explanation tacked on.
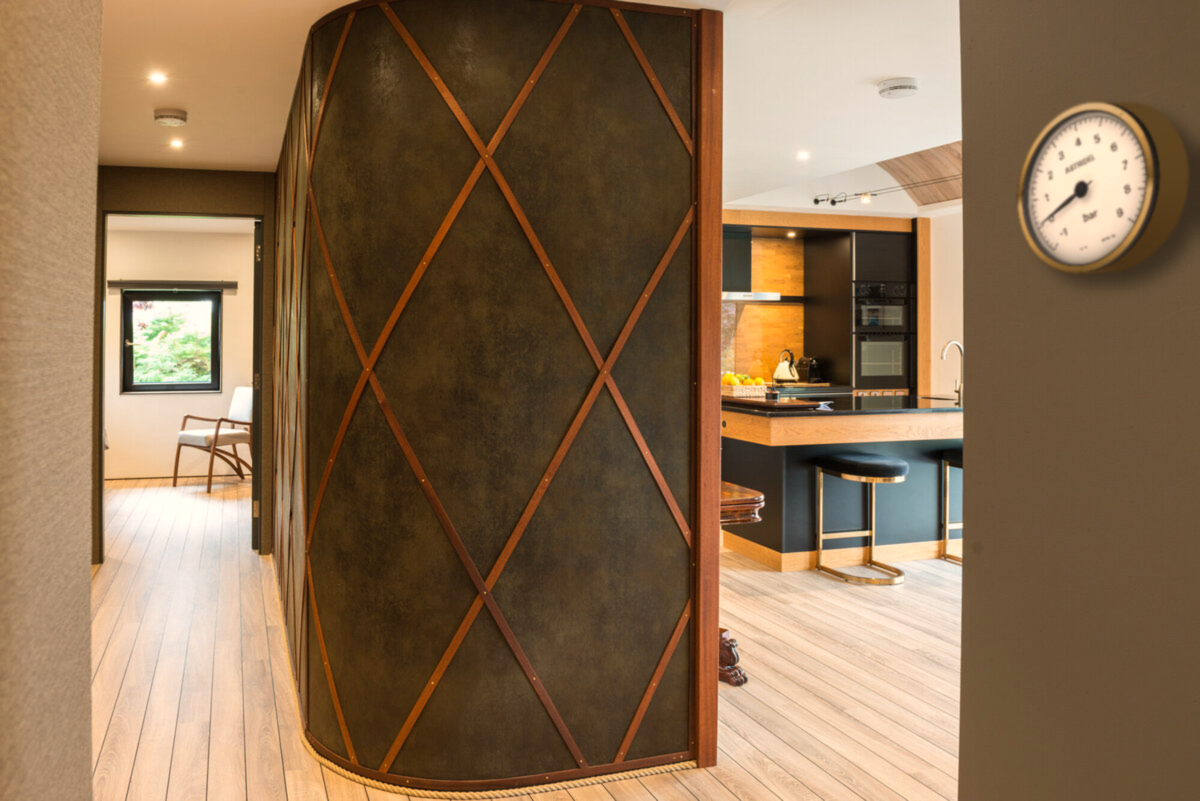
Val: 0 bar
